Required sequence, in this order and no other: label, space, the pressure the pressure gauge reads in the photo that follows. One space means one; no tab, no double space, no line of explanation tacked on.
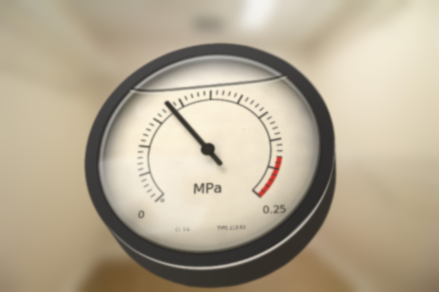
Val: 0.09 MPa
